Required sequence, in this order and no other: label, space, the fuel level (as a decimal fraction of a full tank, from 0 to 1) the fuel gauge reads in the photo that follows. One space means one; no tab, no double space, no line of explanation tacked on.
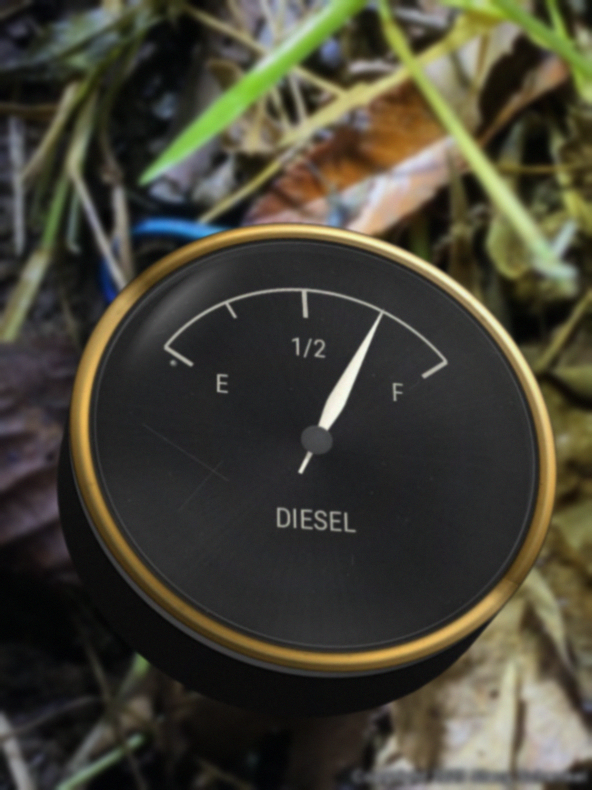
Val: 0.75
